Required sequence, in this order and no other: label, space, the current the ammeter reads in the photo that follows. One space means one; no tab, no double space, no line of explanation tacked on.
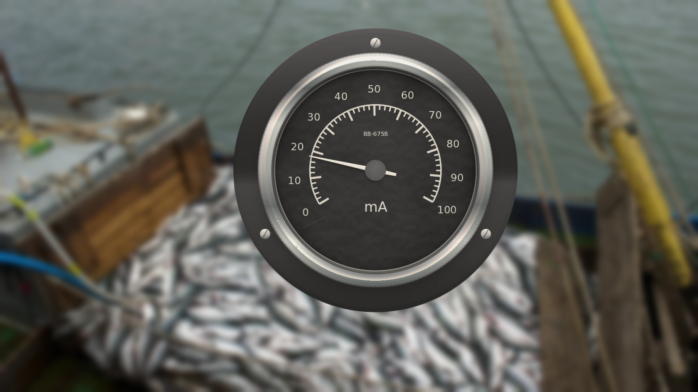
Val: 18 mA
